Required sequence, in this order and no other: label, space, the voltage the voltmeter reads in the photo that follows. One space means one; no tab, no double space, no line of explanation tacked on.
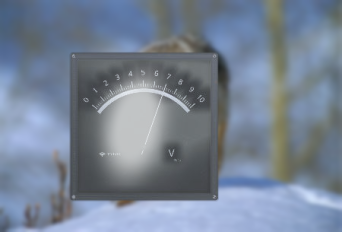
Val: 7 V
